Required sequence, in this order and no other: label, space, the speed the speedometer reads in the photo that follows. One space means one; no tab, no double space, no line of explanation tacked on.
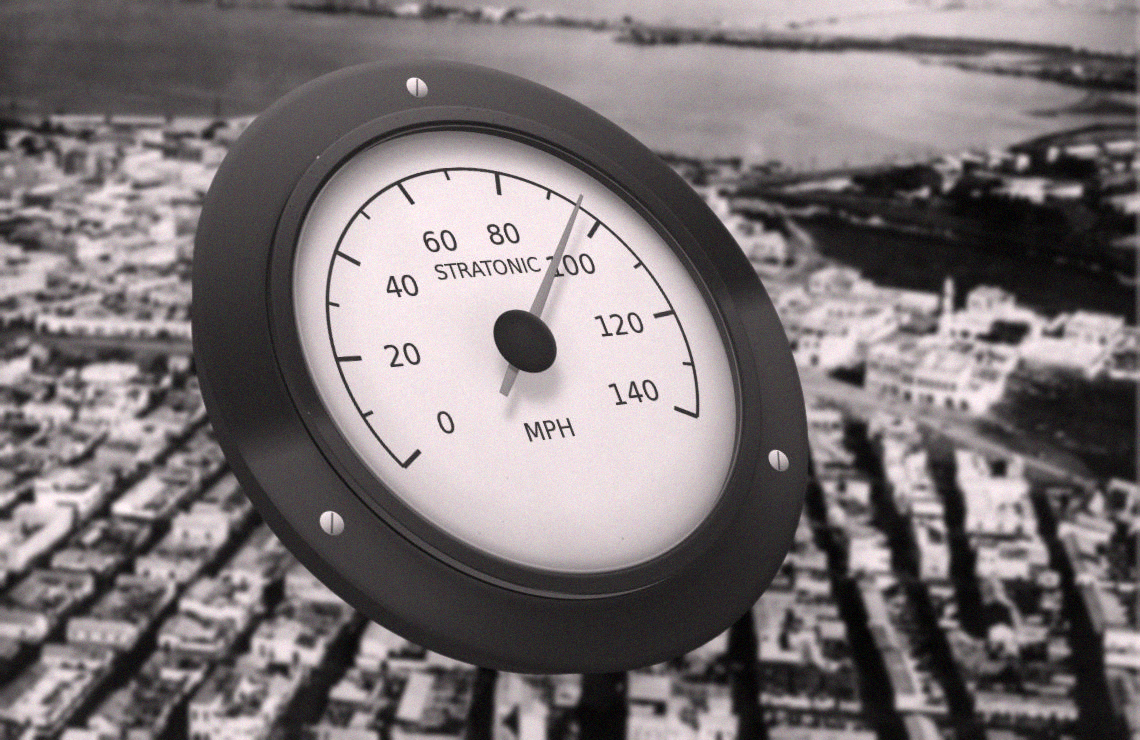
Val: 95 mph
